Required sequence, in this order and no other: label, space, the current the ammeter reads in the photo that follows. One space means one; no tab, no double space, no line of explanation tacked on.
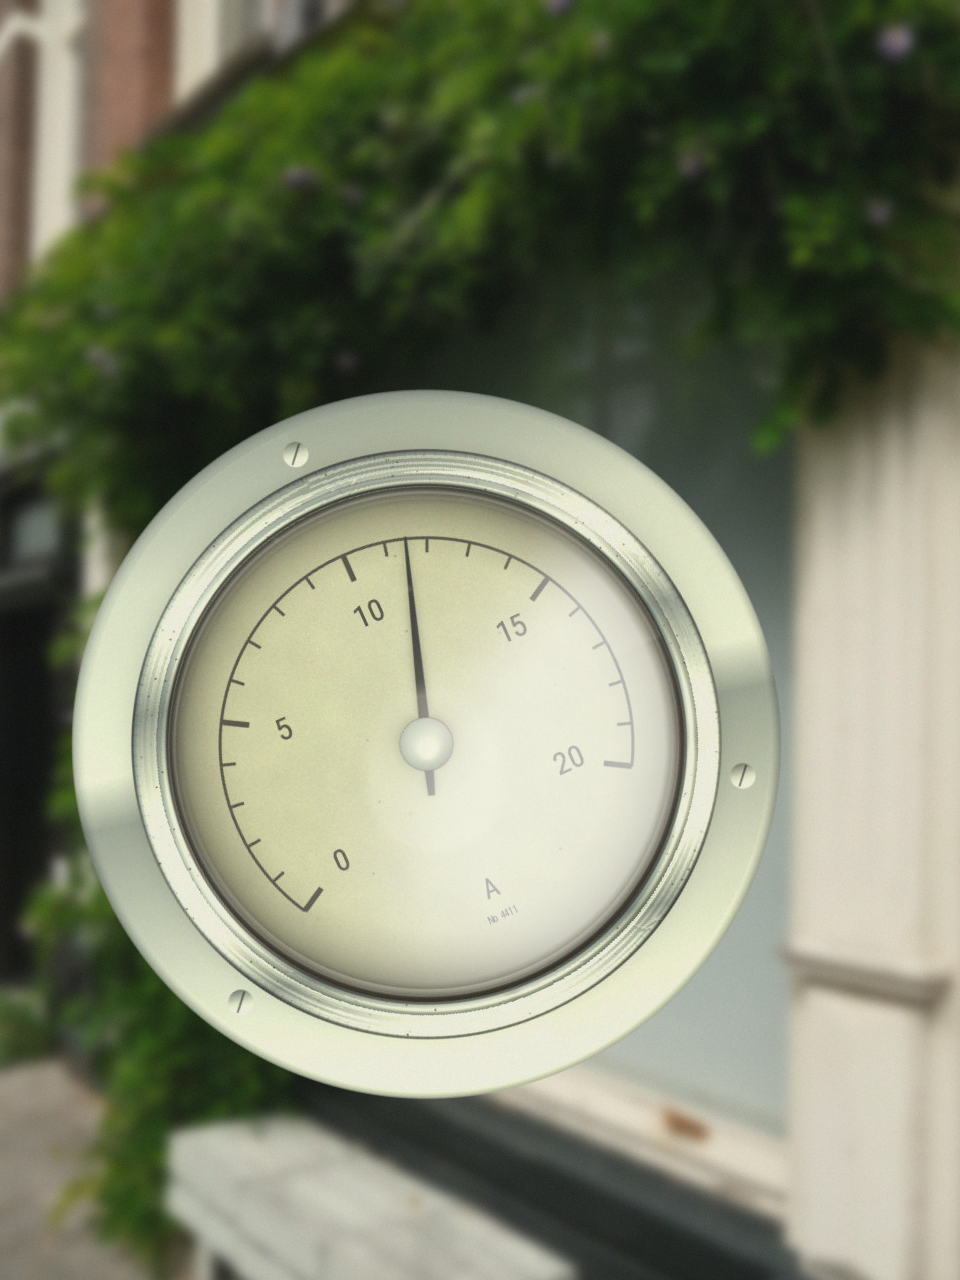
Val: 11.5 A
